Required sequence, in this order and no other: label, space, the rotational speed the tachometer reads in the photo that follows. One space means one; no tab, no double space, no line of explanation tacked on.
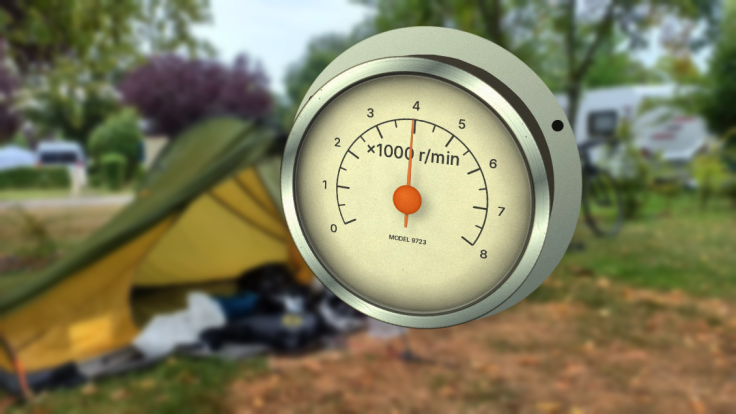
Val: 4000 rpm
